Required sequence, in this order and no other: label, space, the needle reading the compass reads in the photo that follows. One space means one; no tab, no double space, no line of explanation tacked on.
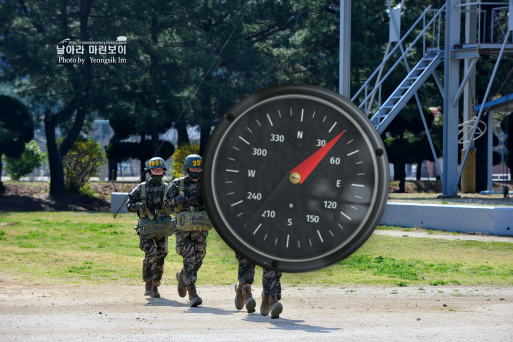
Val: 40 °
